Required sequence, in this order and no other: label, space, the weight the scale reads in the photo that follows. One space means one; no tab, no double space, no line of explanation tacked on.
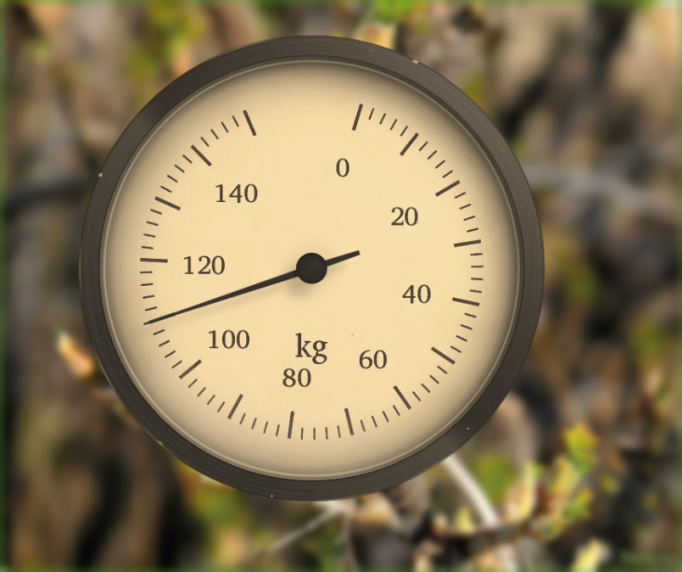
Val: 110 kg
